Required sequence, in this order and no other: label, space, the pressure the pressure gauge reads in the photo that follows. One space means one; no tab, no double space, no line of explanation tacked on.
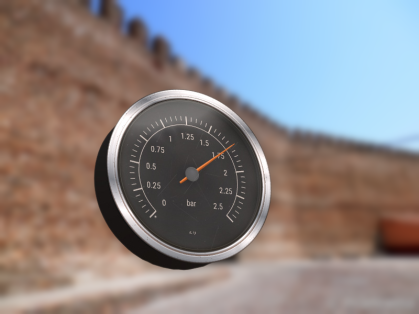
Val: 1.75 bar
